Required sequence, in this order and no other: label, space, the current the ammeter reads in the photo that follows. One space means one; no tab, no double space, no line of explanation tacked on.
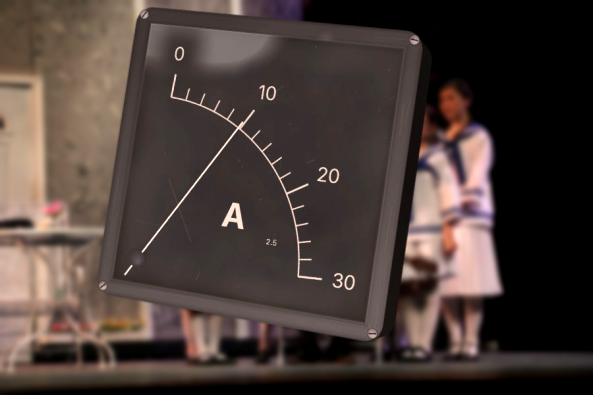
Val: 10 A
